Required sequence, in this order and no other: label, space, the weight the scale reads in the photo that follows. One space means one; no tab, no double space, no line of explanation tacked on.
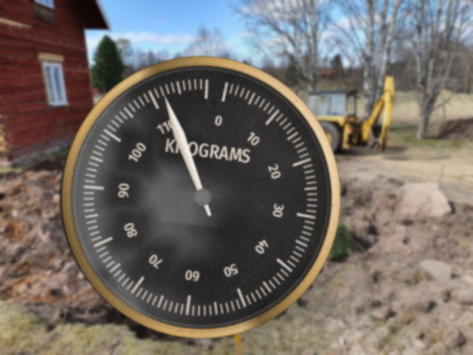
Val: 112 kg
